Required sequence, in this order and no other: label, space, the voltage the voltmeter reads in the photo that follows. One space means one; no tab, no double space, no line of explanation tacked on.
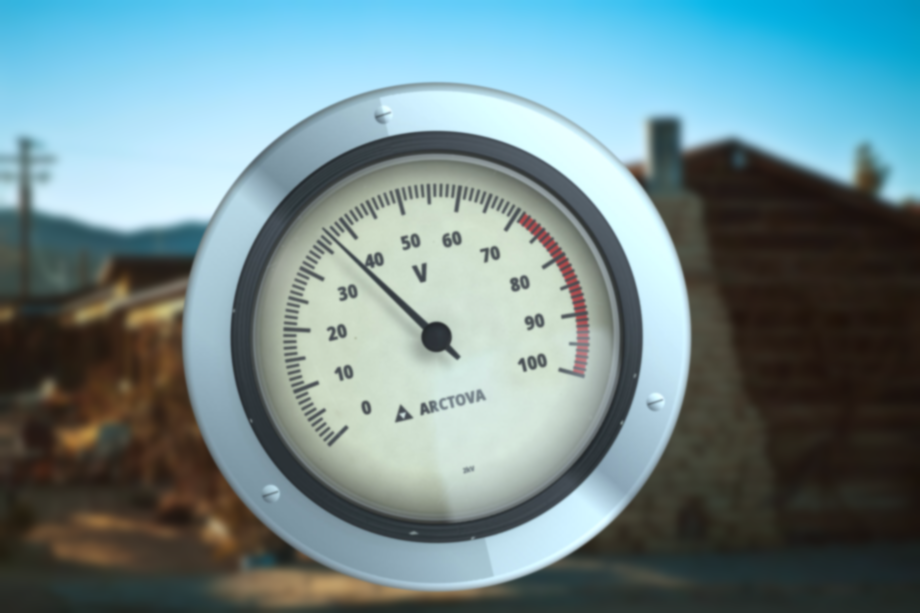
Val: 37 V
